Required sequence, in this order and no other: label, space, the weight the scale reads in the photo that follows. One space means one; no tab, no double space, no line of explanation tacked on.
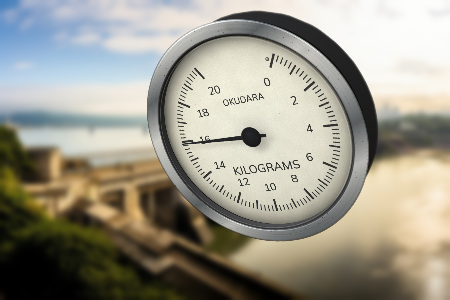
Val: 16 kg
